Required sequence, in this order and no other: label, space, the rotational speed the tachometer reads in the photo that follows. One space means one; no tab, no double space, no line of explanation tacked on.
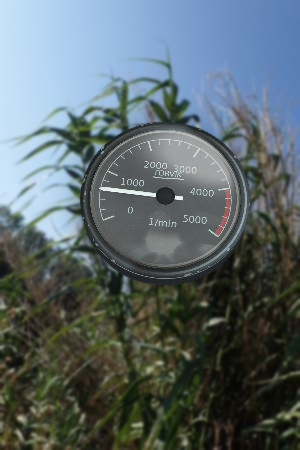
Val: 600 rpm
